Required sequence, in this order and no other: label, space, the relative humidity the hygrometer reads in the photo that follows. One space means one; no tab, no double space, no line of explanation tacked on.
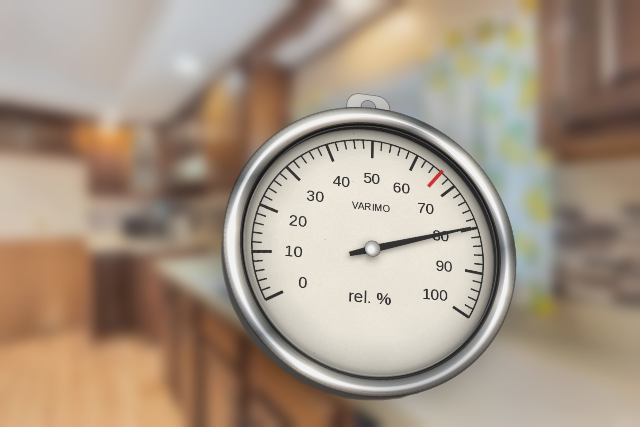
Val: 80 %
